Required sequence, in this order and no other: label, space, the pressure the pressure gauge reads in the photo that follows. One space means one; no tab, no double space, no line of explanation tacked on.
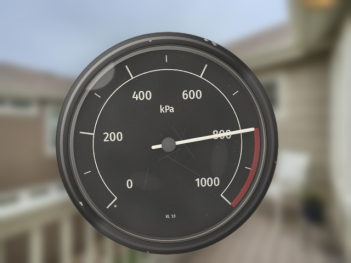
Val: 800 kPa
